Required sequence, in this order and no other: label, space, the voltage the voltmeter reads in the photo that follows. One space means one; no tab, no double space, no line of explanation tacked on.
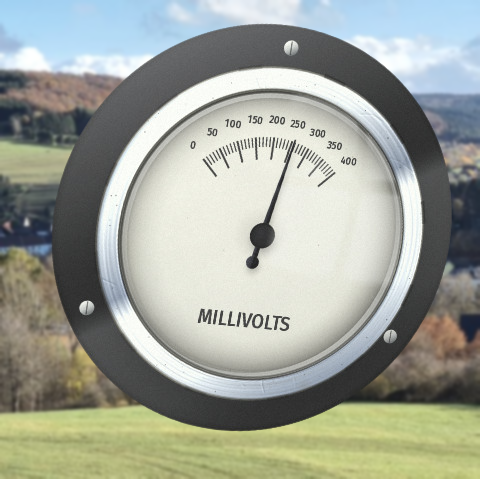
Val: 250 mV
